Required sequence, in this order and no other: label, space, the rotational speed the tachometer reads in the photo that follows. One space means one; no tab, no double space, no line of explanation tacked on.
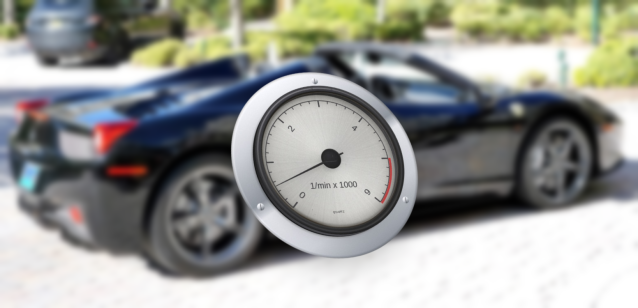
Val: 500 rpm
